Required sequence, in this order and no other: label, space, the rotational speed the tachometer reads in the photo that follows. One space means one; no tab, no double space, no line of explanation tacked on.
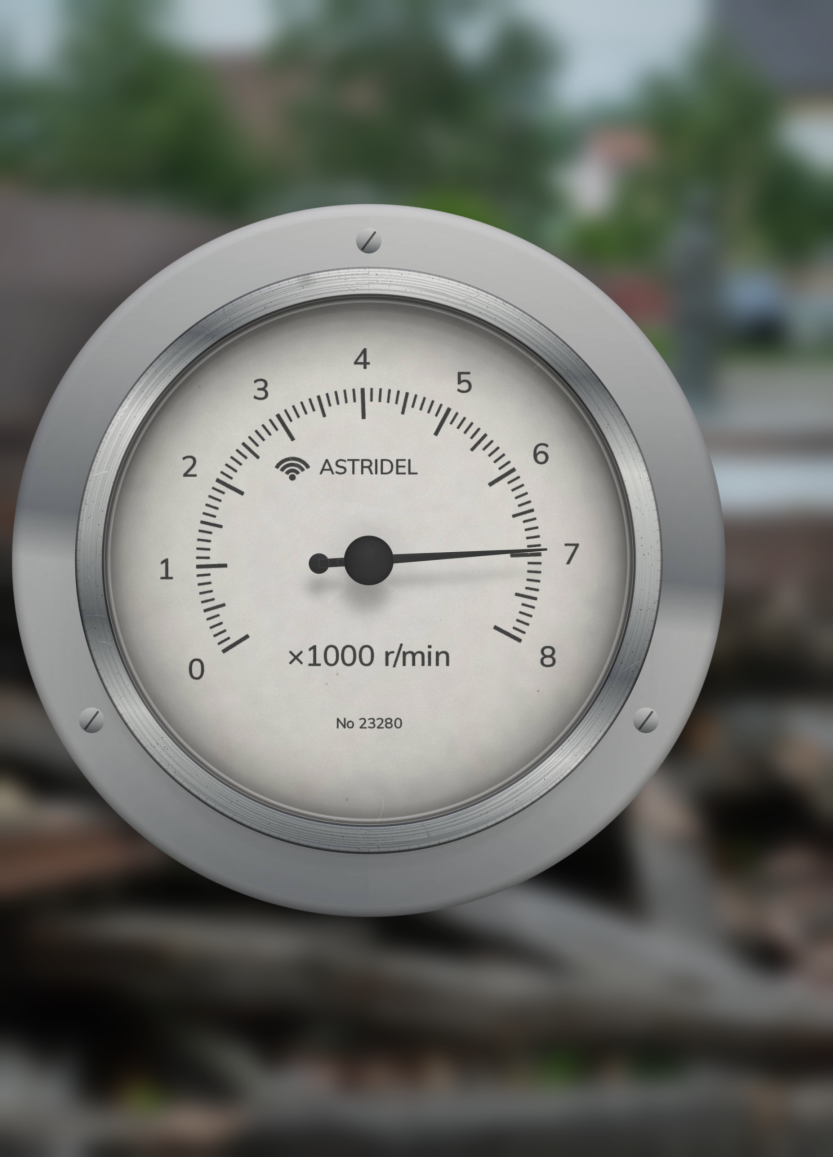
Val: 6950 rpm
